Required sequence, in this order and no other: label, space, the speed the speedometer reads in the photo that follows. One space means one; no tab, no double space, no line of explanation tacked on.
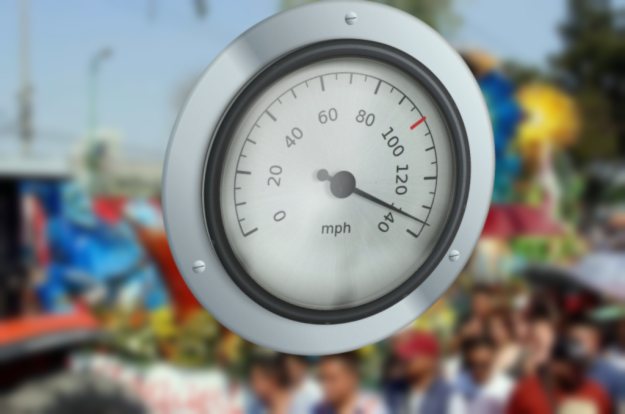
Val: 135 mph
